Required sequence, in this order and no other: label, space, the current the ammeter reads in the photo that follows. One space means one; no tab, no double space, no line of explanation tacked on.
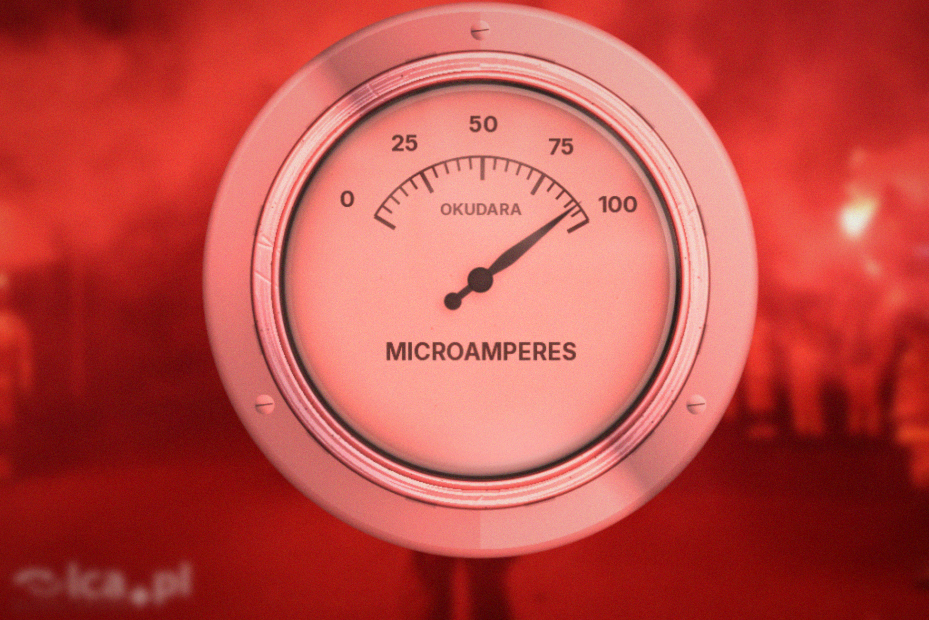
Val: 92.5 µA
